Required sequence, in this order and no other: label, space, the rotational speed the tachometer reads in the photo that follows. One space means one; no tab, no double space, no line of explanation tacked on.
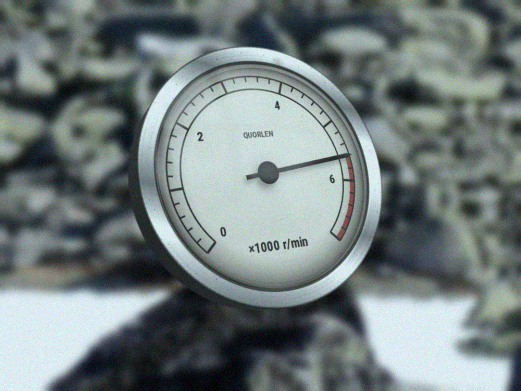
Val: 5600 rpm
